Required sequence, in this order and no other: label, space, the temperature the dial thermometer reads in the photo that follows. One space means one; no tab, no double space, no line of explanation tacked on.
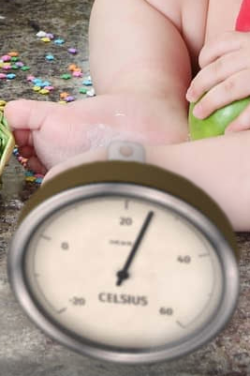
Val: 25 °C
